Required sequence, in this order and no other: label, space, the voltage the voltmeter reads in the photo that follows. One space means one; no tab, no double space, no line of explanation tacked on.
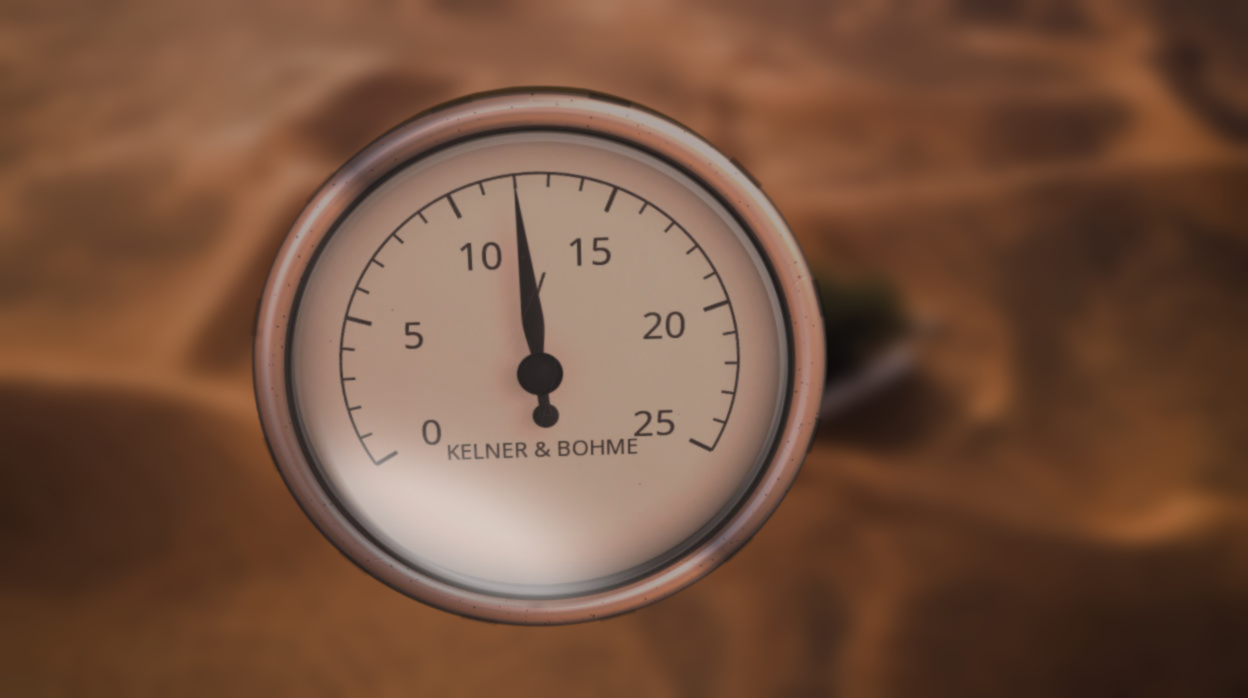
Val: 12 V
